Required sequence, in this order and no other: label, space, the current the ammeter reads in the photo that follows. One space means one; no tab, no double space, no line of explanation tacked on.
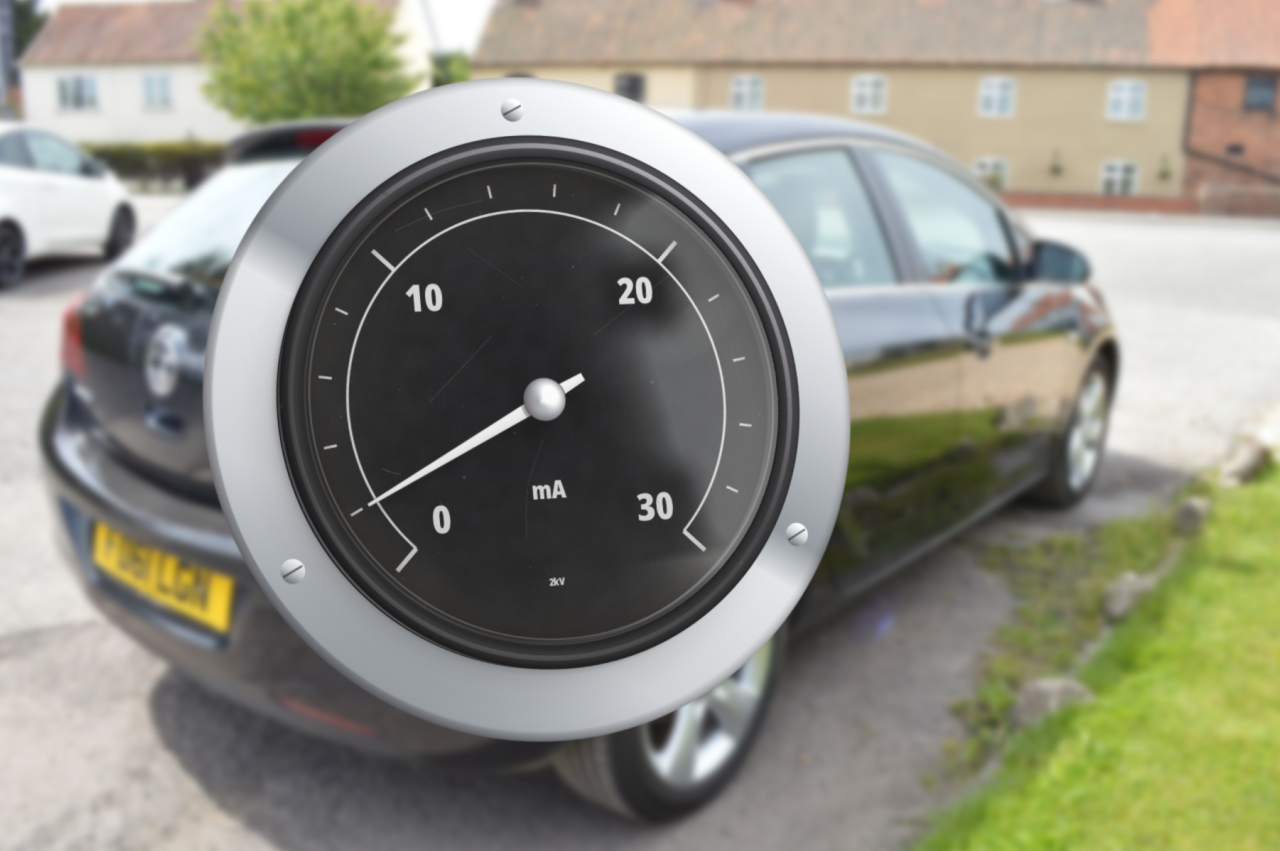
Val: 2 mA
